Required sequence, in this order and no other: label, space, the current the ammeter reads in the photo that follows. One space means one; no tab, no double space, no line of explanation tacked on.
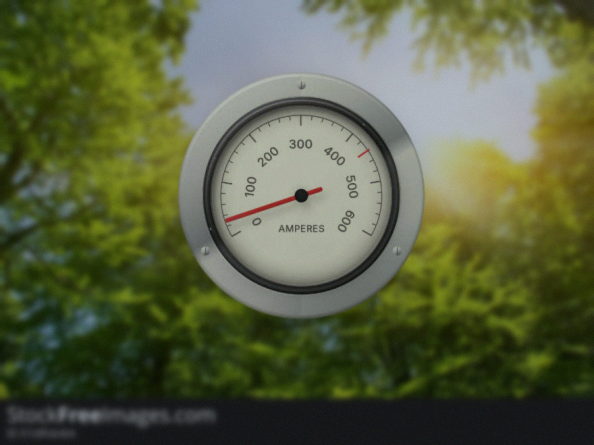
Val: 30 A
